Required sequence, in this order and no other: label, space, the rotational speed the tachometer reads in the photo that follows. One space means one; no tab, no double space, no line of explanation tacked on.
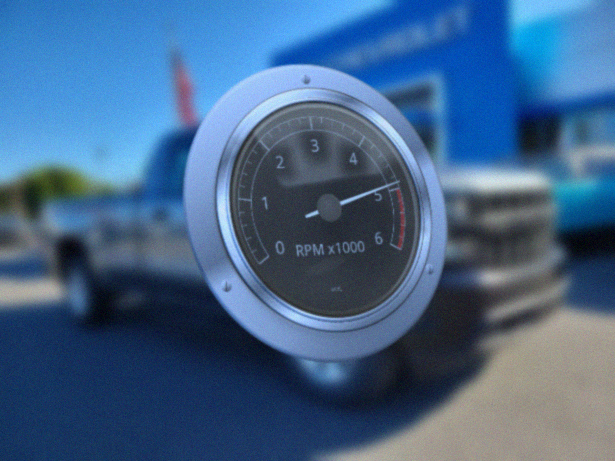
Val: 4900 rpm
